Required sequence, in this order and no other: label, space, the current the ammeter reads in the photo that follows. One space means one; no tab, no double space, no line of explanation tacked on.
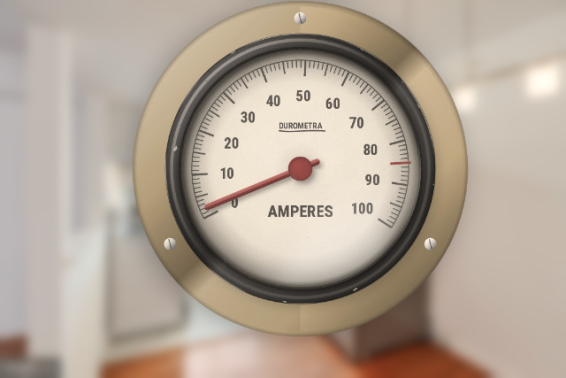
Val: 2 A
